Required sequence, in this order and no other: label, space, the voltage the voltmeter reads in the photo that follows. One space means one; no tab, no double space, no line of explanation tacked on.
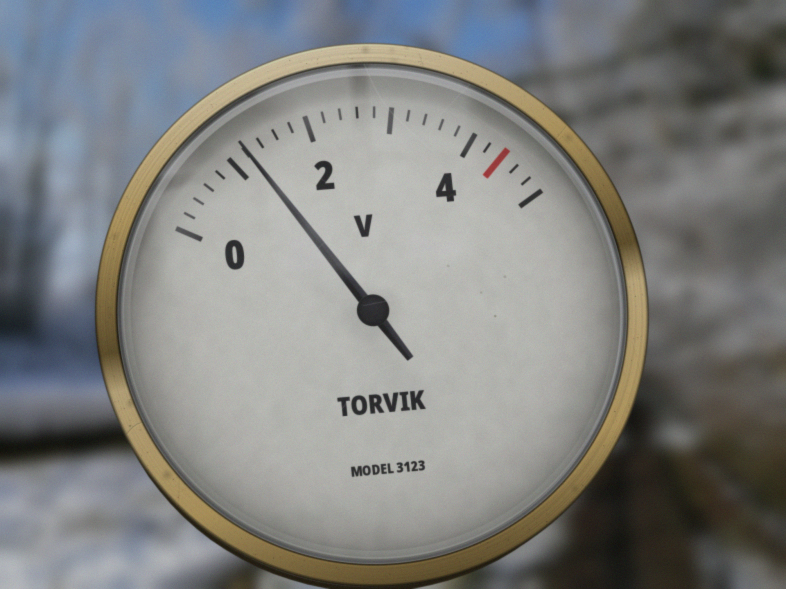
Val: 1.2 V
